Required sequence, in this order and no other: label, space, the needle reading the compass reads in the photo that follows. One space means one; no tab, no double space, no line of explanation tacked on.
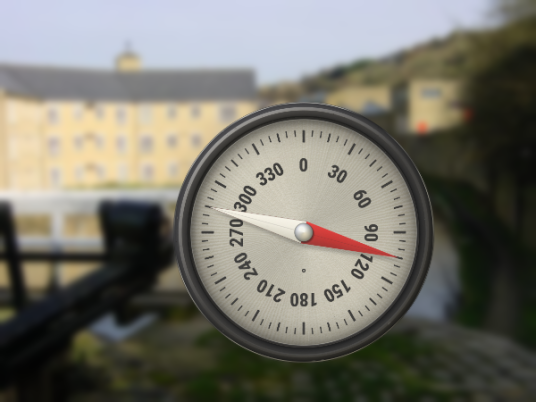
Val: 105 °
